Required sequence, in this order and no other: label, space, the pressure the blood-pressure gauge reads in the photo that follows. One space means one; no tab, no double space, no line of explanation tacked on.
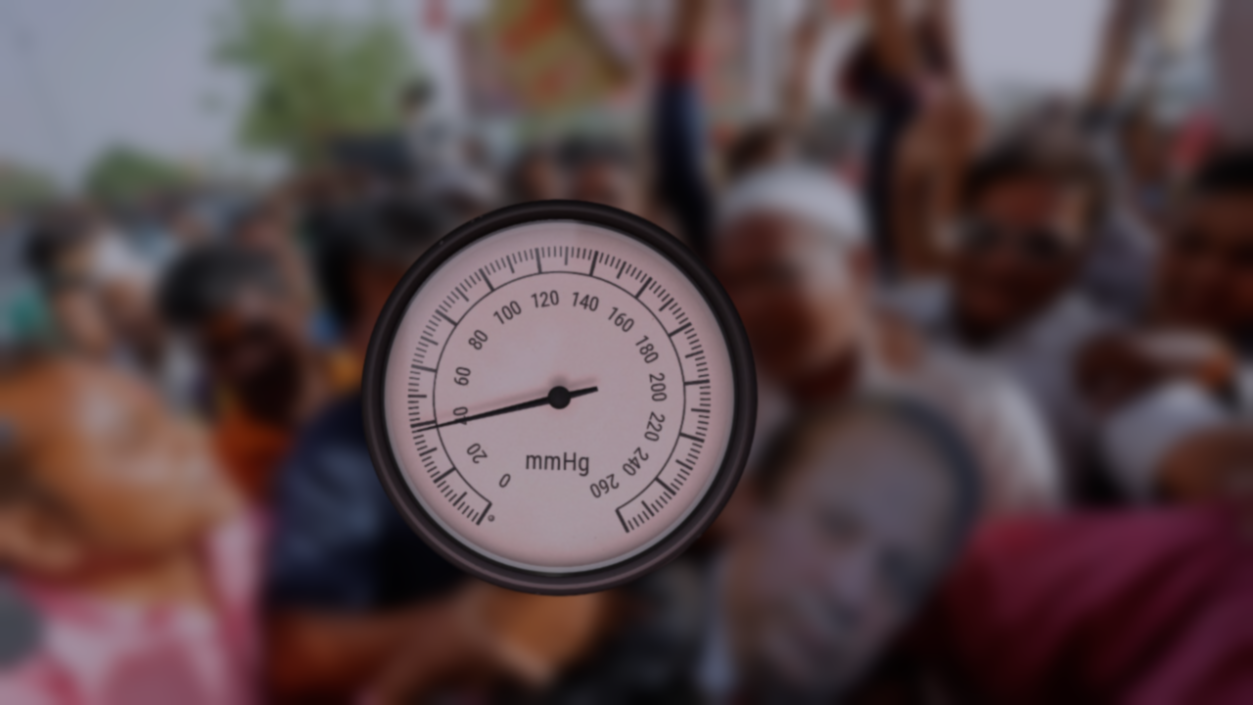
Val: 38 mmHg
